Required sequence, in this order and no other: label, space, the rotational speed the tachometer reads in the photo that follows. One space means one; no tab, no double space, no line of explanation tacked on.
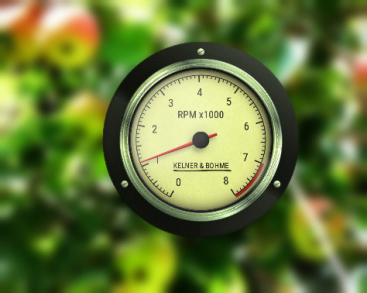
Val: 1100 rpm
